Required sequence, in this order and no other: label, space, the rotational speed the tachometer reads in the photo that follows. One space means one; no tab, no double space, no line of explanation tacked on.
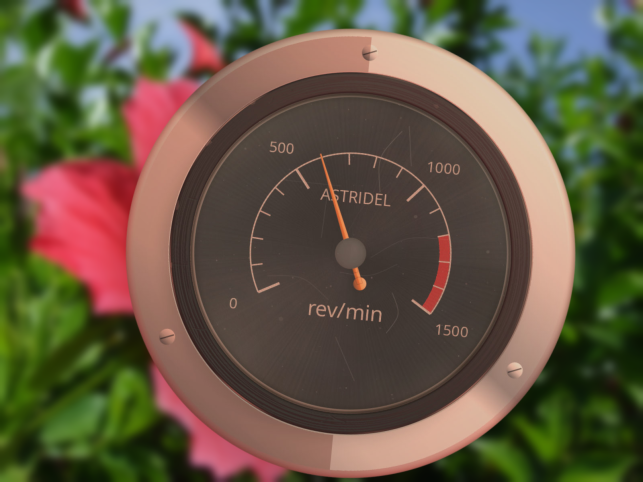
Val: 600 rpm
